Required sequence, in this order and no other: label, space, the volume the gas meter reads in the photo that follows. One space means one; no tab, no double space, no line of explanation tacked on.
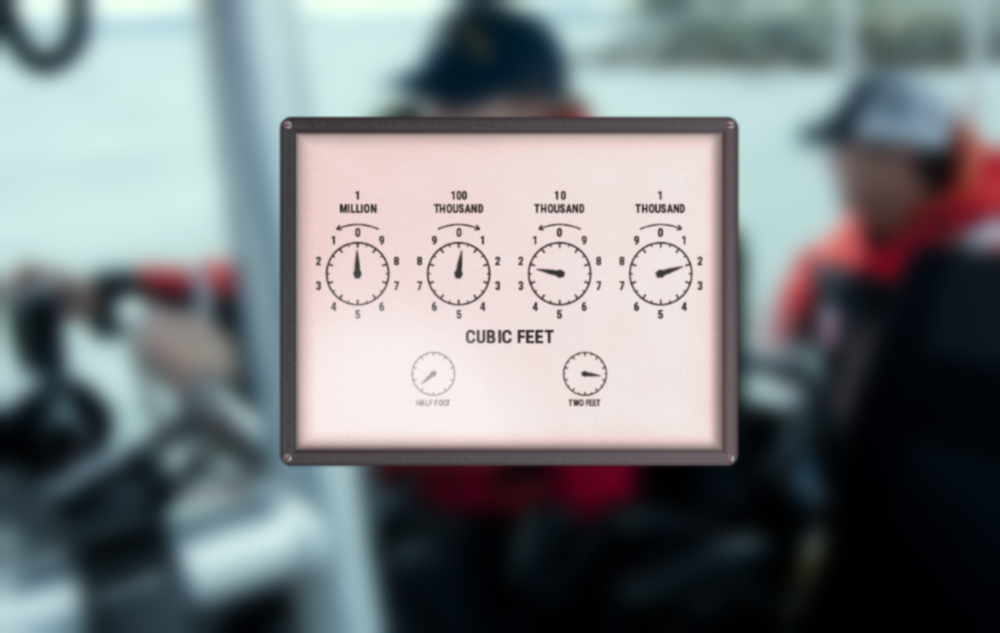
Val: 2200 ft³
